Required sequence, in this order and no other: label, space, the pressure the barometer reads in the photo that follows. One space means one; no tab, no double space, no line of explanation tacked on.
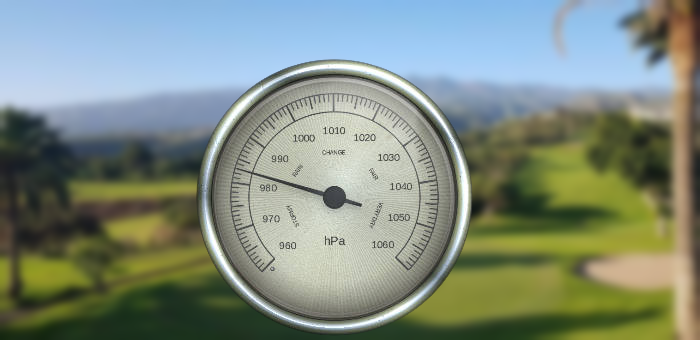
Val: 983 hPa
